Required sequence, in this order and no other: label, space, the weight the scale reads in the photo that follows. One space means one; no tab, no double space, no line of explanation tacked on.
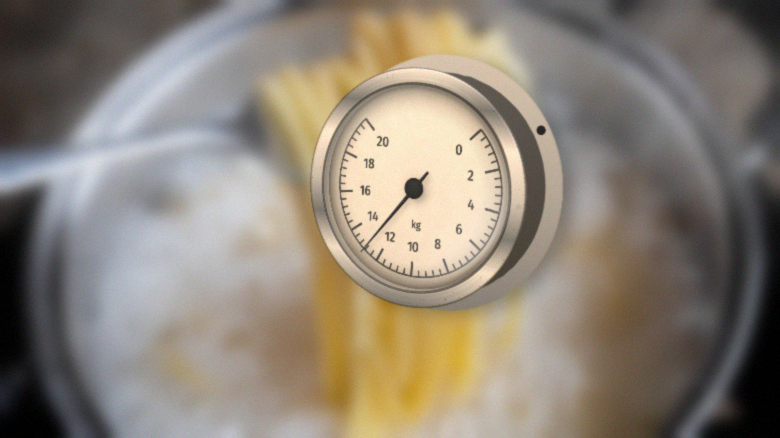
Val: 12.8 kg
